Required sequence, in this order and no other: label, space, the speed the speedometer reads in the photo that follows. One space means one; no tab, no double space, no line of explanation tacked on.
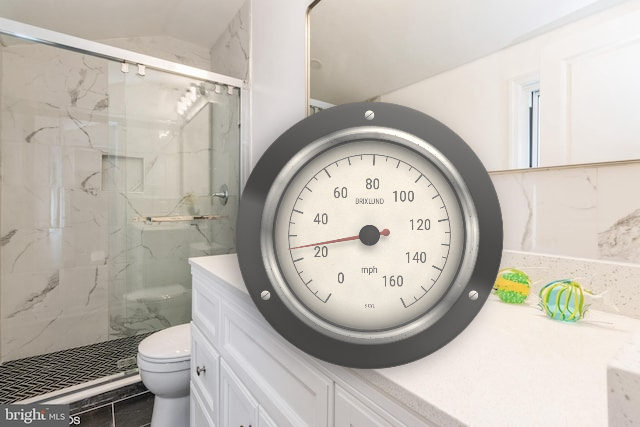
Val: 25 mph
